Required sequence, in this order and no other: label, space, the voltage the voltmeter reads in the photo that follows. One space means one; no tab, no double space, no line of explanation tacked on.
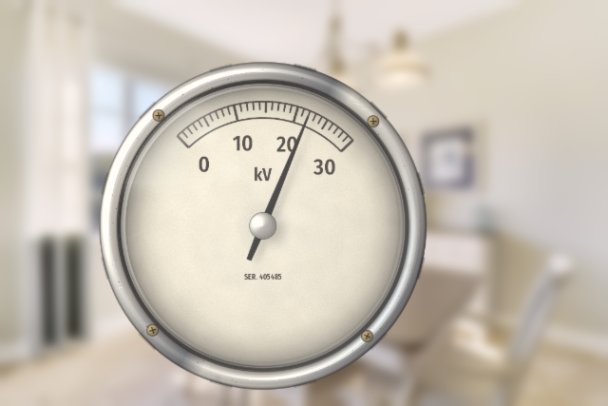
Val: 22 kV
